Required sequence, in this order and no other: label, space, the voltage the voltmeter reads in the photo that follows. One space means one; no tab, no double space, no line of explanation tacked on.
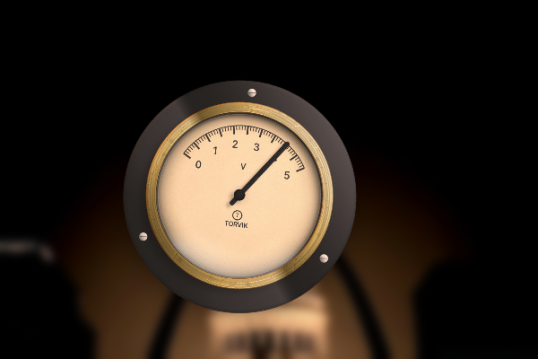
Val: 4 V
